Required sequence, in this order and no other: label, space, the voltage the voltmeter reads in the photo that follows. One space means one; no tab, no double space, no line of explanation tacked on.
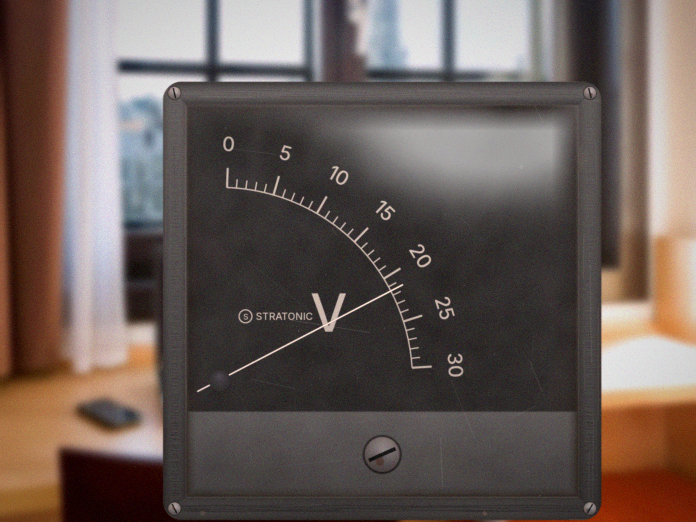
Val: 21.5 V
